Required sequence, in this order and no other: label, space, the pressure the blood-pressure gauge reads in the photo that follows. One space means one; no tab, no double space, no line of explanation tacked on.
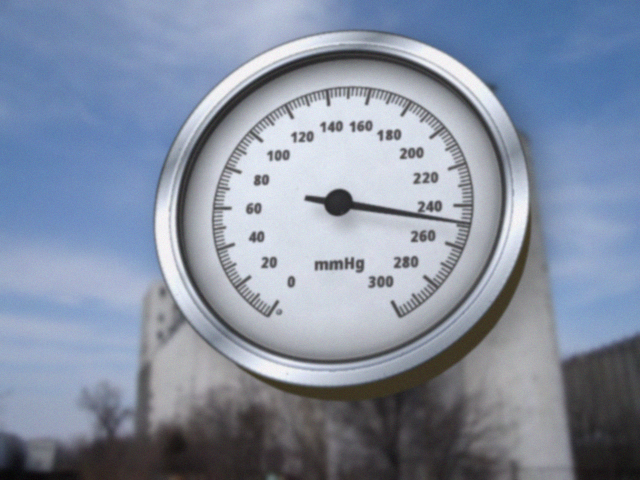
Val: 250 mmHg
